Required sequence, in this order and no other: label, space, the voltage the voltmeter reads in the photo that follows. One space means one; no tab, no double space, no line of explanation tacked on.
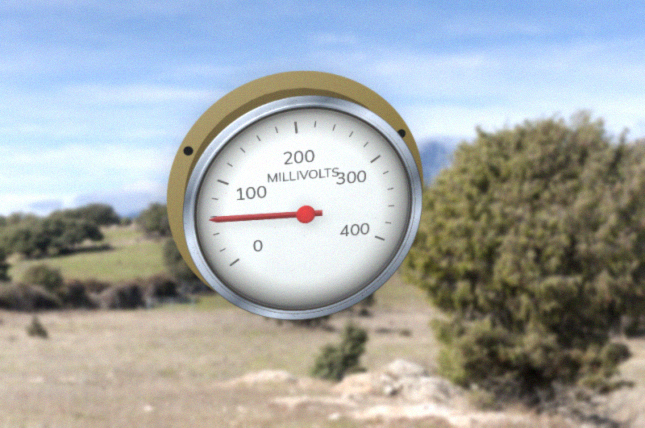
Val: 60 mV
